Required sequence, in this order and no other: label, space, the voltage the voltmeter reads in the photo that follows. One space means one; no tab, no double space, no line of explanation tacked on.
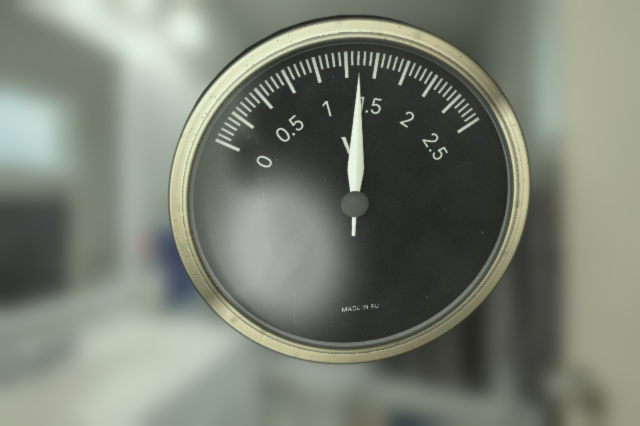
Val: 1.35 V
